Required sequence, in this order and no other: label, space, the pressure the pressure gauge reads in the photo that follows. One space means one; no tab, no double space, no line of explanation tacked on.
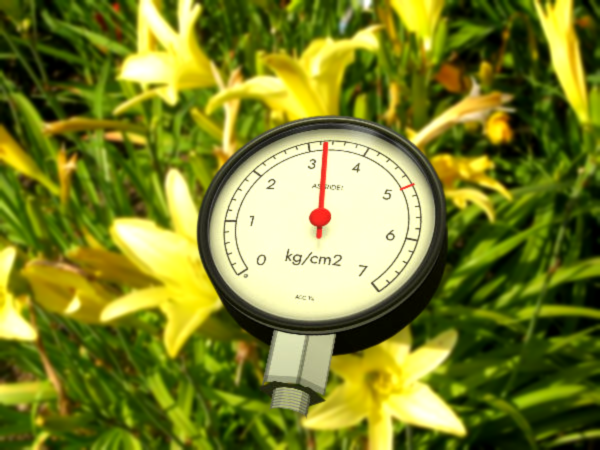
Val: 3.3 kg/cm²
